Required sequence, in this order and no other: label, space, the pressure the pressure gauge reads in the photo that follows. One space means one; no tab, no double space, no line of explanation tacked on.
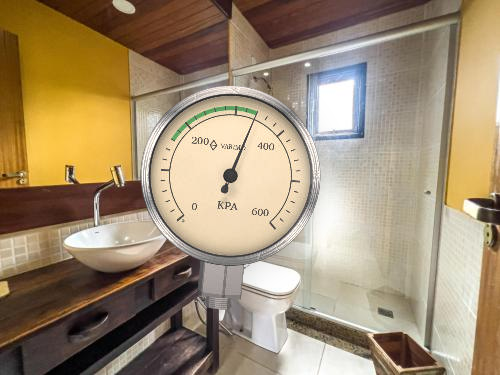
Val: 340 kPa
